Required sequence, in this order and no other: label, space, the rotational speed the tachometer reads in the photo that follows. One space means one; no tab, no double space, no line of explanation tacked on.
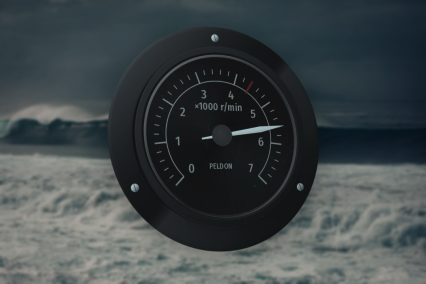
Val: 5600 rpm
